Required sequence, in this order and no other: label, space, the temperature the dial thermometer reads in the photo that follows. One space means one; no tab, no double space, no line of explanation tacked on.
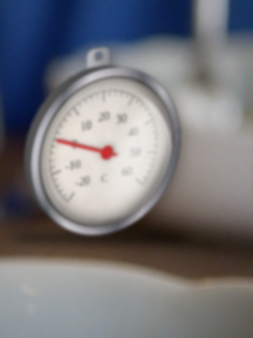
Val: 0 °C
